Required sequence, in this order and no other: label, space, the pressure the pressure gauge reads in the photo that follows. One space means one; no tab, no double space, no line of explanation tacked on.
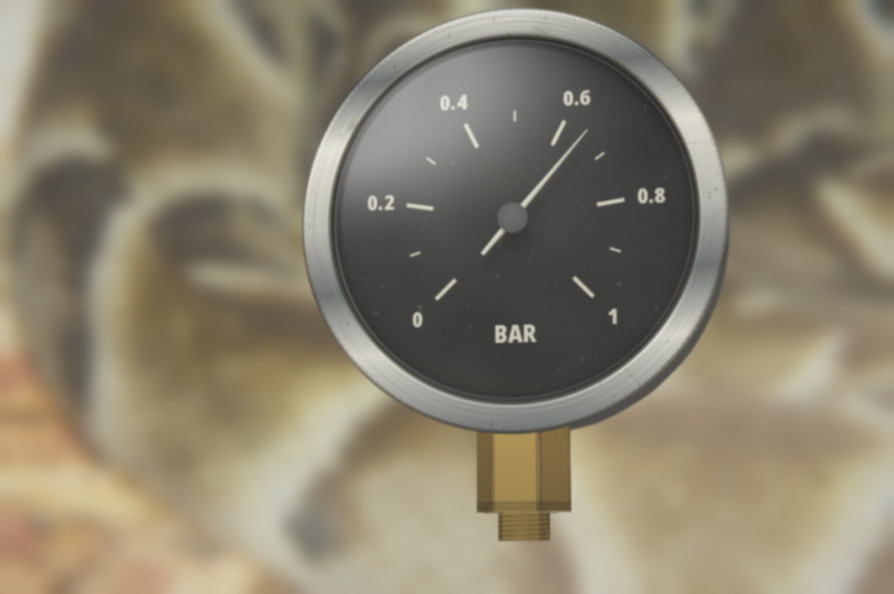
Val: 0.65 bar
